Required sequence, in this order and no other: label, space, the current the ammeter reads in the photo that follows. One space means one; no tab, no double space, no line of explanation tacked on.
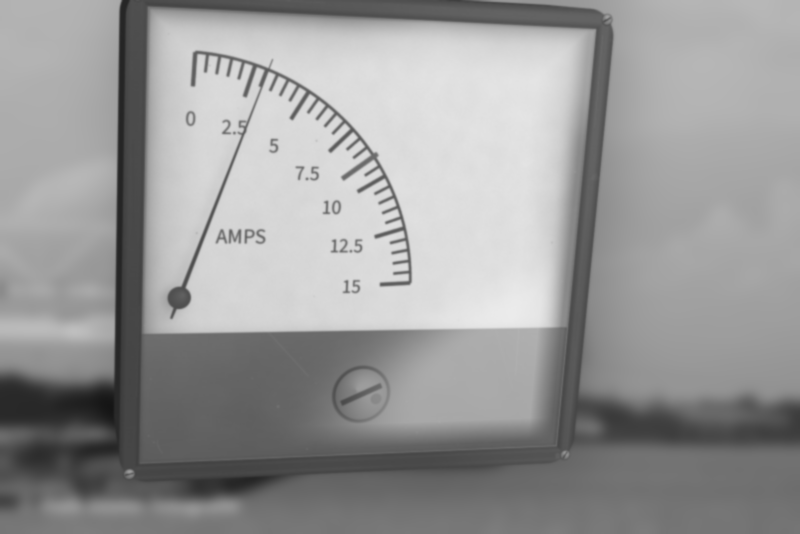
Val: 3 A
